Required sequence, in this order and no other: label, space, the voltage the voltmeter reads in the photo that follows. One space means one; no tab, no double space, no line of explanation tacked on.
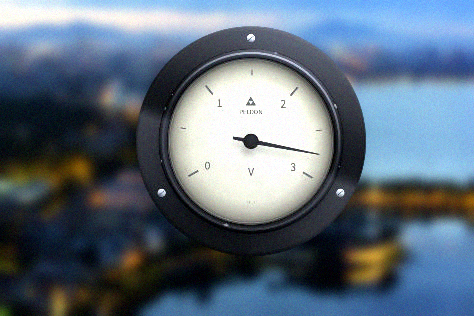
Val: 2.75 V
